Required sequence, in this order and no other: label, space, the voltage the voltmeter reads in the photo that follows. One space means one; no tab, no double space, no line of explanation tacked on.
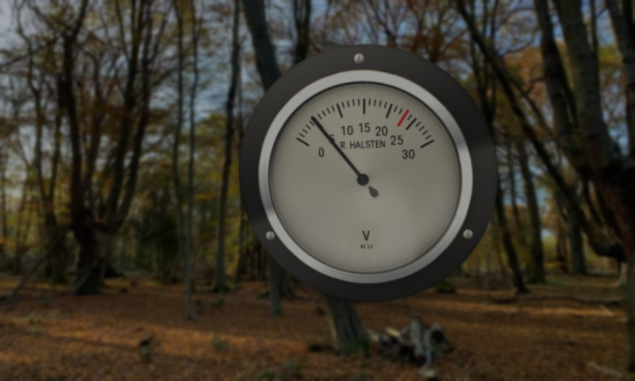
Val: 5 V
